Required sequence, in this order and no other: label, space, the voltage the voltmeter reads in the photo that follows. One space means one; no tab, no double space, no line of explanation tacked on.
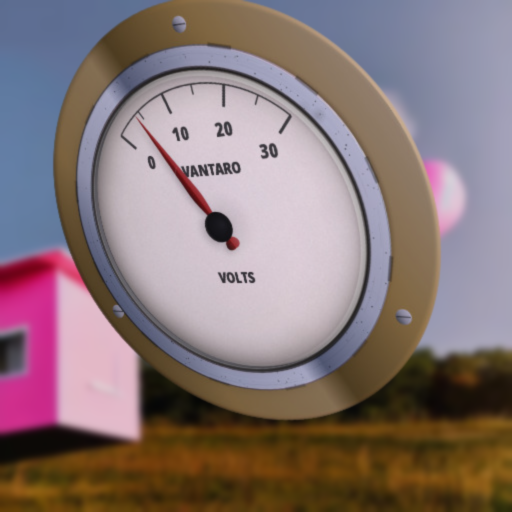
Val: 5 V
